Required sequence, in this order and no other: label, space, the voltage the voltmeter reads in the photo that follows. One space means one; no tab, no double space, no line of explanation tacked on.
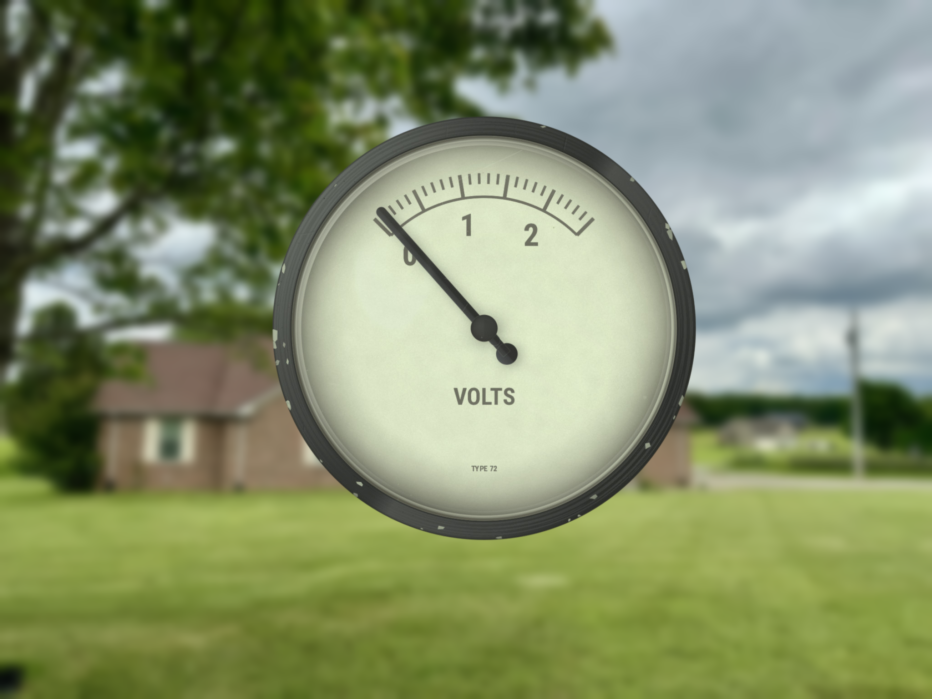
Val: 0.1 V
